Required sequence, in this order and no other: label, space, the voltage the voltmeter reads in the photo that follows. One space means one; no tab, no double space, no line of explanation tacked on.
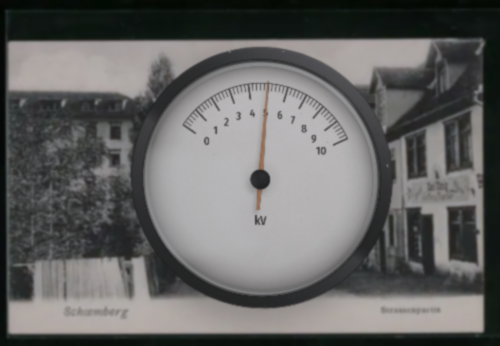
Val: 5 kV
